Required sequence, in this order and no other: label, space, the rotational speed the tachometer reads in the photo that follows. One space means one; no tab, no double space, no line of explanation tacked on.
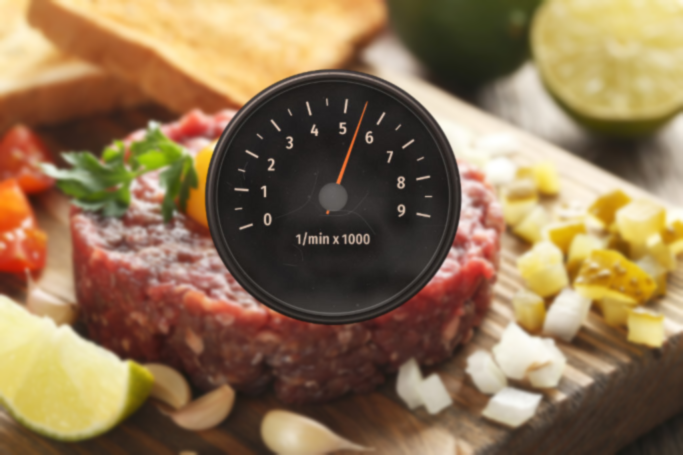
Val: 5500 rpm
